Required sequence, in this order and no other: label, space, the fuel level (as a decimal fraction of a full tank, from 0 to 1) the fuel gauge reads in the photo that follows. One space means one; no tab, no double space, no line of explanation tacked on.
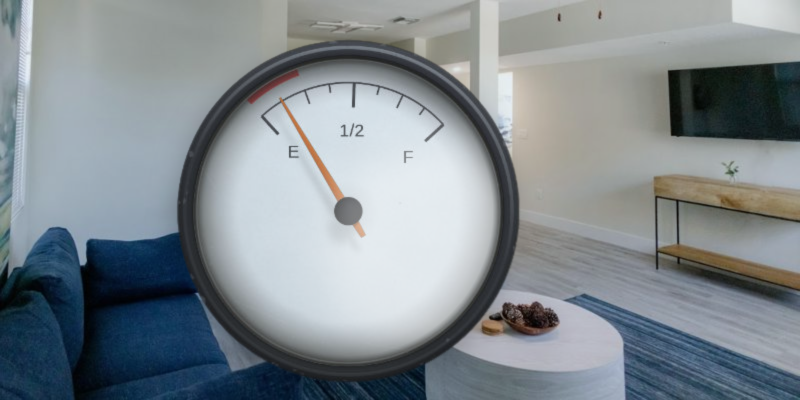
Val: 0.125
